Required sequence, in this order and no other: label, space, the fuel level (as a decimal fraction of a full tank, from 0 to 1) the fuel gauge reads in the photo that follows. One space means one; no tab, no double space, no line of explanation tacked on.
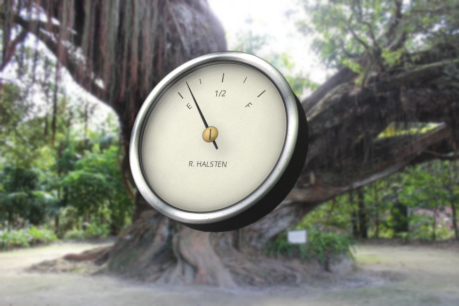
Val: 0.125
